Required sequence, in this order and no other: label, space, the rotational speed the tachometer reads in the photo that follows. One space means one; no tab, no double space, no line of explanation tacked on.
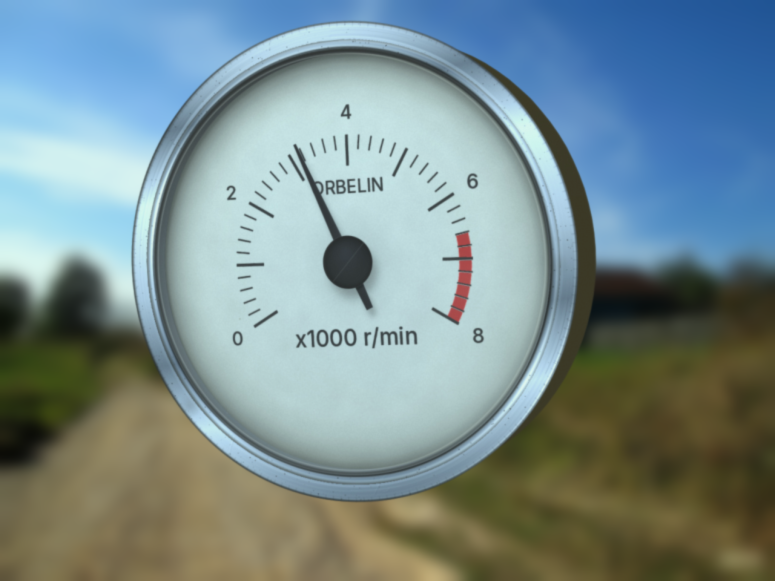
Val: 3200 rpm
